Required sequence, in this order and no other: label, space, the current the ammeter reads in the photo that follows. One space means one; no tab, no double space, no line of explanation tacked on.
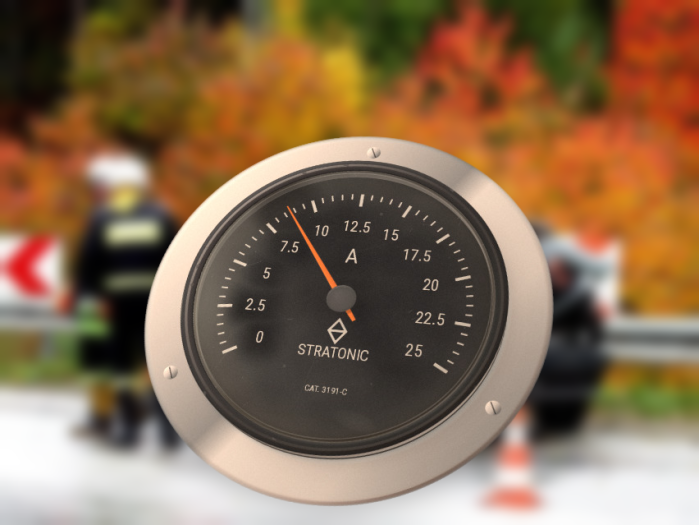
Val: 8.75 A
